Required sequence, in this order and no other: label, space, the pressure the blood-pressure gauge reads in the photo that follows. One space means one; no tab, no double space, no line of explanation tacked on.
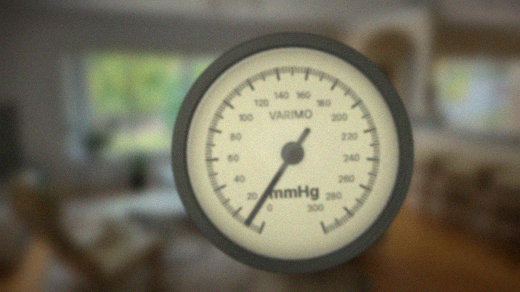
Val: 10 mmHg
